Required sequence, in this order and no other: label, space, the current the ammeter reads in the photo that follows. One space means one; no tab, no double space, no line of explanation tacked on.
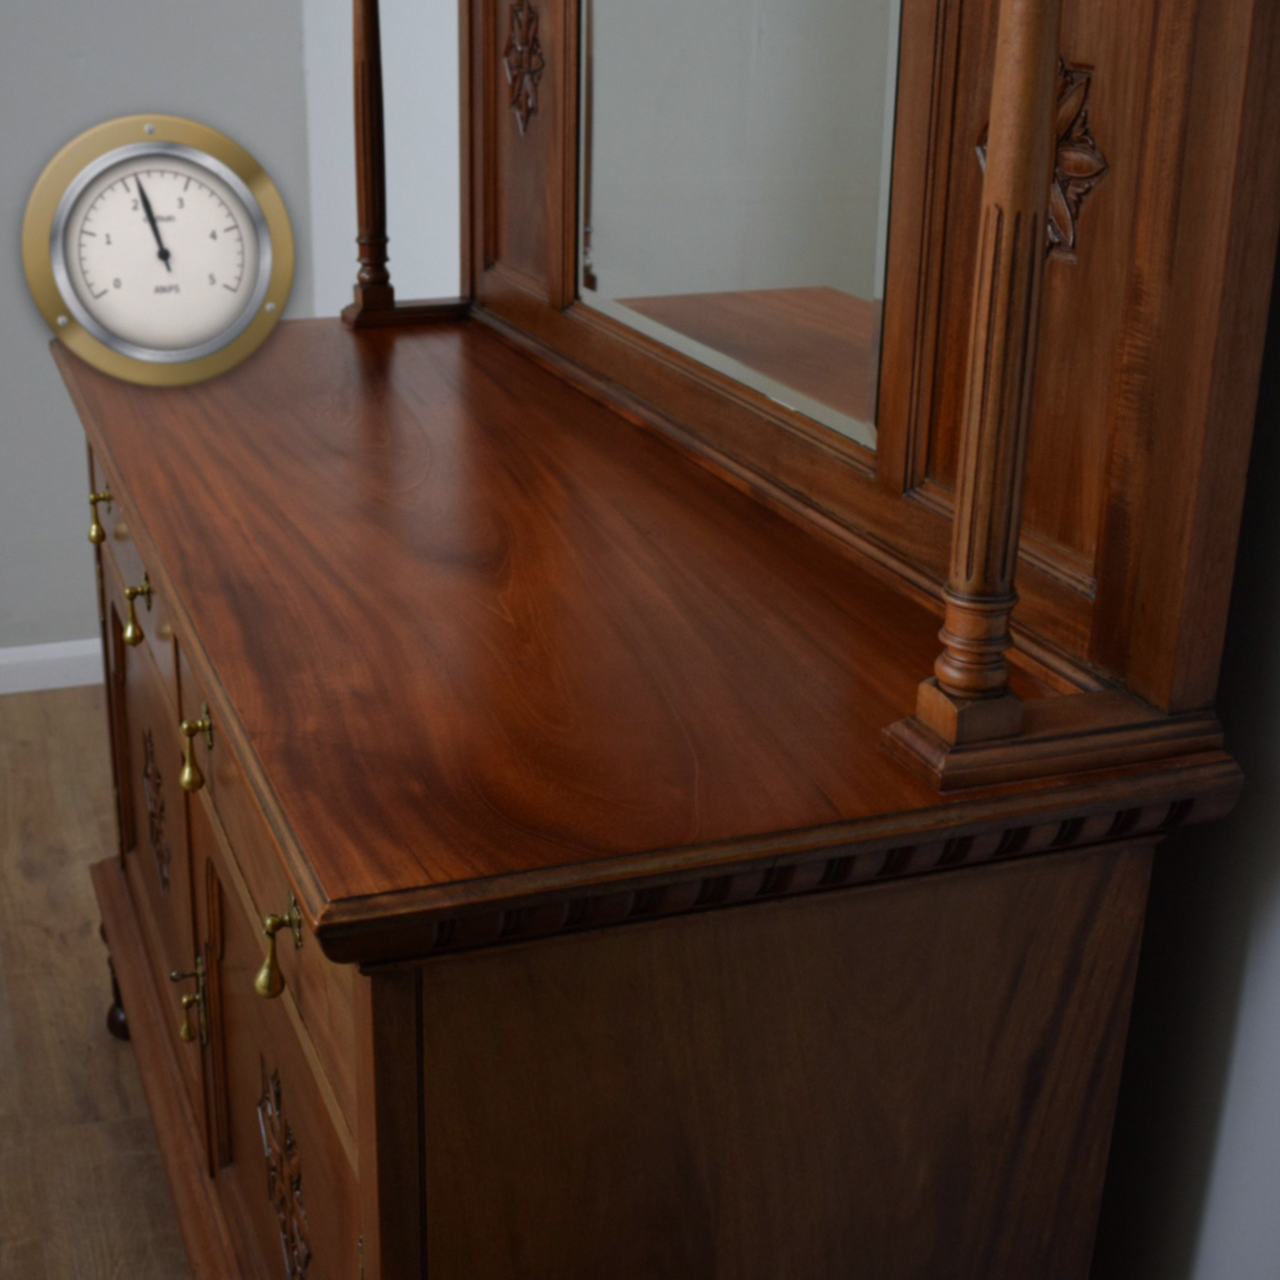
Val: 2.2 A
